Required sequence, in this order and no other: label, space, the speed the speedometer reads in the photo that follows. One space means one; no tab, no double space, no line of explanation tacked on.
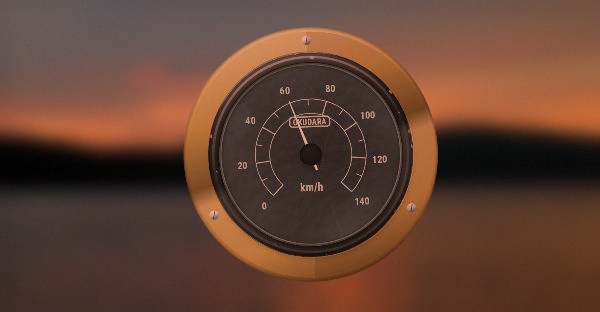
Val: 60 km/h
